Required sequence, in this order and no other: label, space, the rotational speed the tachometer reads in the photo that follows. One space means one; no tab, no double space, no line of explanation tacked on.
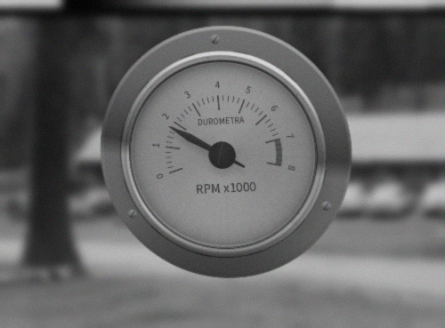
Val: 1800 rpm
